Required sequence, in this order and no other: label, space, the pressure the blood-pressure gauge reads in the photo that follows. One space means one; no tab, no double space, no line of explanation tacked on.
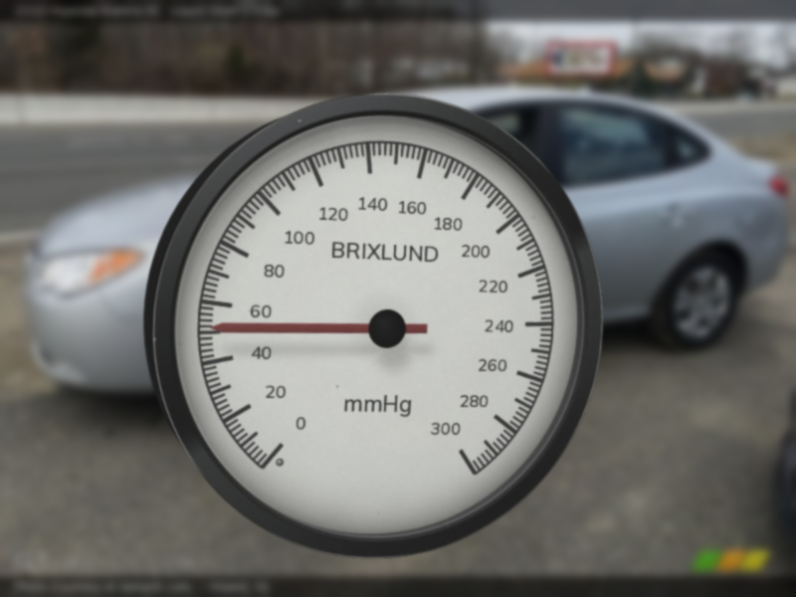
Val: 52 mmHg
